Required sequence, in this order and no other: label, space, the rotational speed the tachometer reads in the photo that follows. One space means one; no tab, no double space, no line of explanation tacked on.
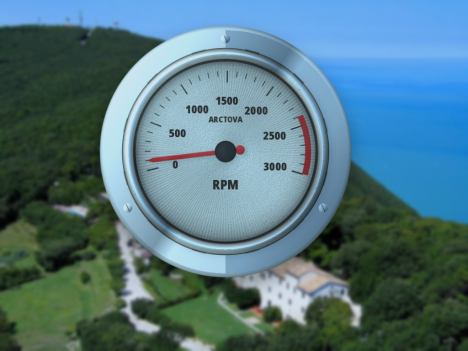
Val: 100 rpm
